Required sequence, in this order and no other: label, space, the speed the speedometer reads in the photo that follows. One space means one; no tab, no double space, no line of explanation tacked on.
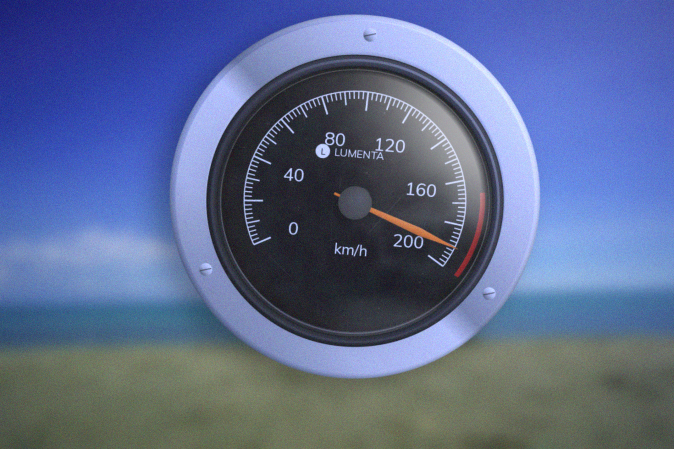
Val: 190 km/h
